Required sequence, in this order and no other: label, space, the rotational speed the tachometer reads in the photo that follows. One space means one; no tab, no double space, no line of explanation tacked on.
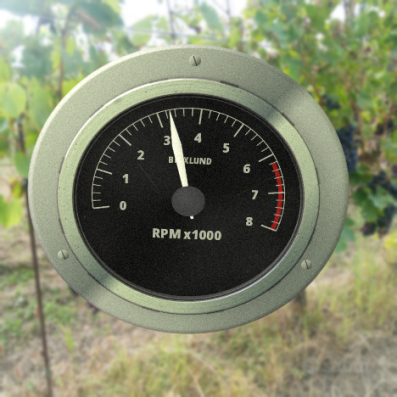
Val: 3300 rpm
